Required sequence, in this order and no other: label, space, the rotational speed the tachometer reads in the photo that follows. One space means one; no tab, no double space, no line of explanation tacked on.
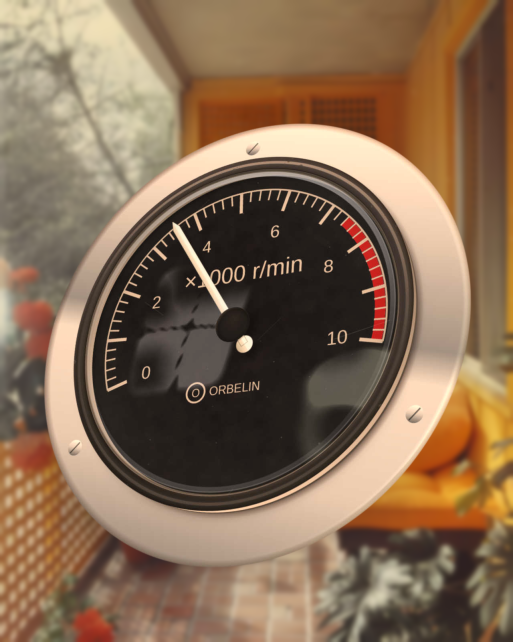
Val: 3600 rpm
